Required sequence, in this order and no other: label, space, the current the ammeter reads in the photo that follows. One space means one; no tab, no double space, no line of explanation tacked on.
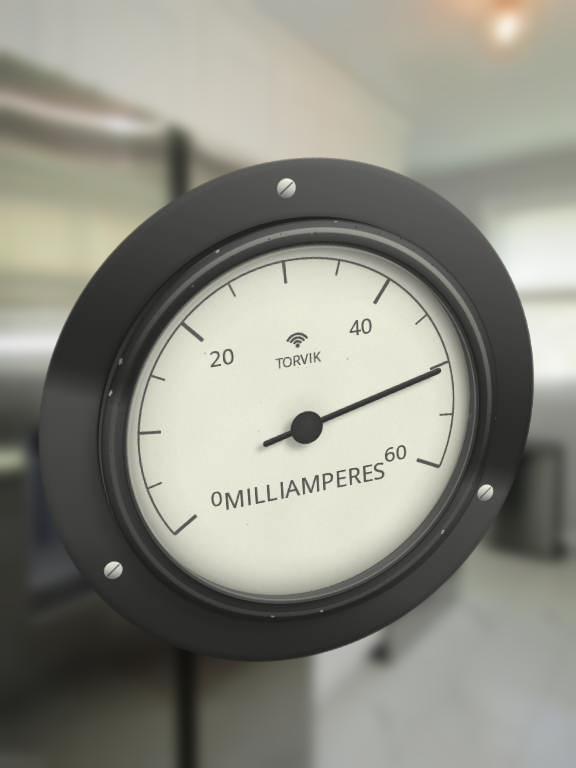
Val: 50 mA
